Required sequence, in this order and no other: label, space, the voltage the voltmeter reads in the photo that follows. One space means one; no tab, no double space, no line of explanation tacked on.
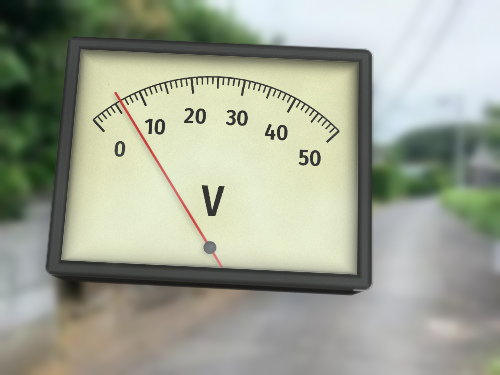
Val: 6 V
